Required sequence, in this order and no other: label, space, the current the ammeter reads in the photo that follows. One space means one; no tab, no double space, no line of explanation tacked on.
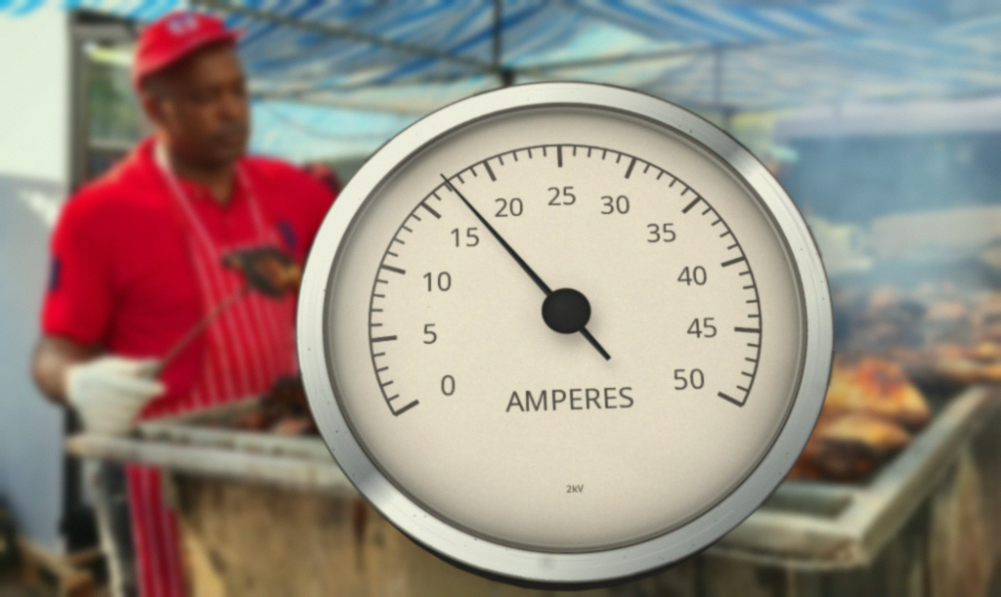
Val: 17 A
